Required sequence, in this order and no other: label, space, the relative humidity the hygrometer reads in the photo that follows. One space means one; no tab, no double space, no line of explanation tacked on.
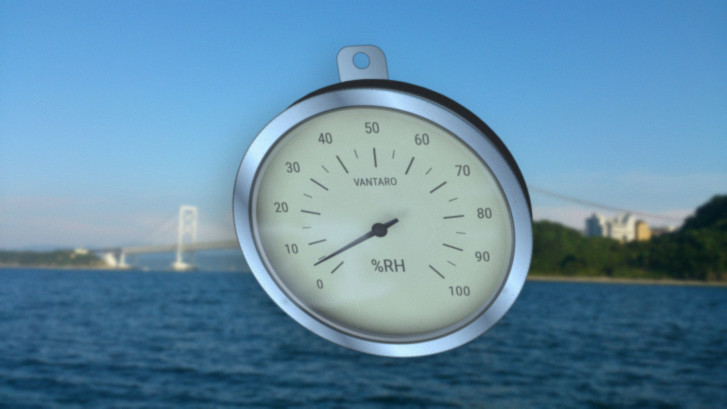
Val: 5 %
